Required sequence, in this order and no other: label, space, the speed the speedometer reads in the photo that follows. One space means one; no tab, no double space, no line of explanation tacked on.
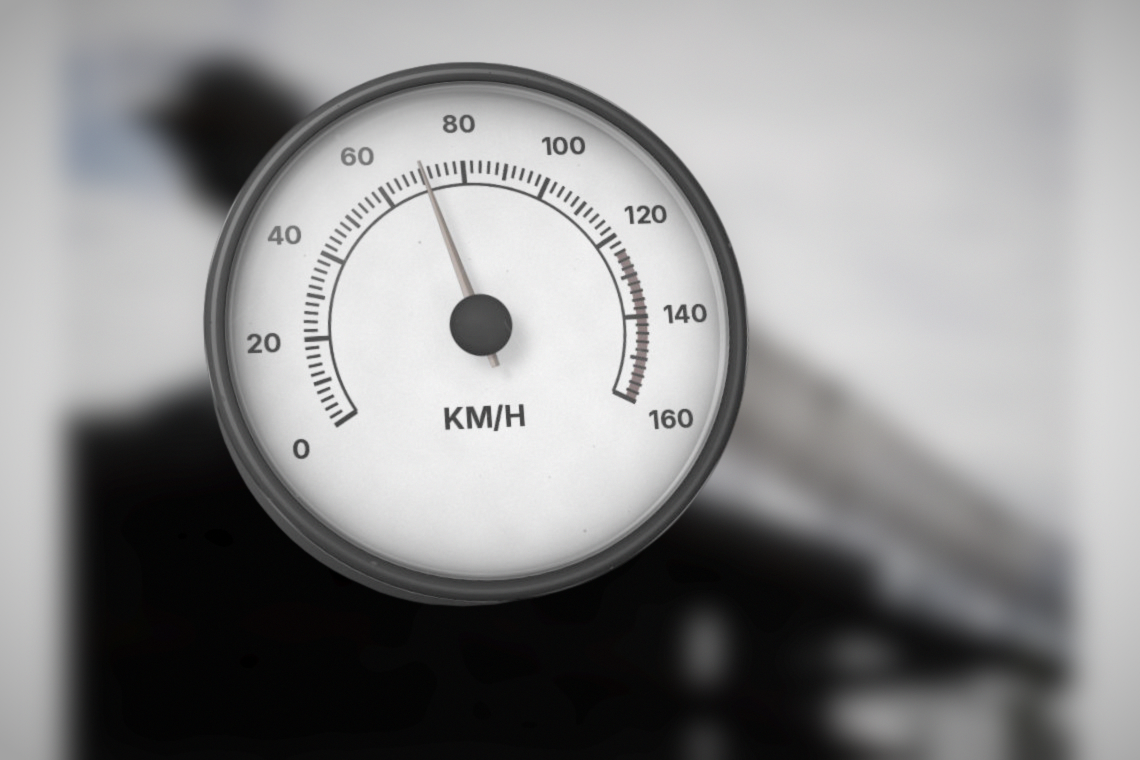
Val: 70 km/h
